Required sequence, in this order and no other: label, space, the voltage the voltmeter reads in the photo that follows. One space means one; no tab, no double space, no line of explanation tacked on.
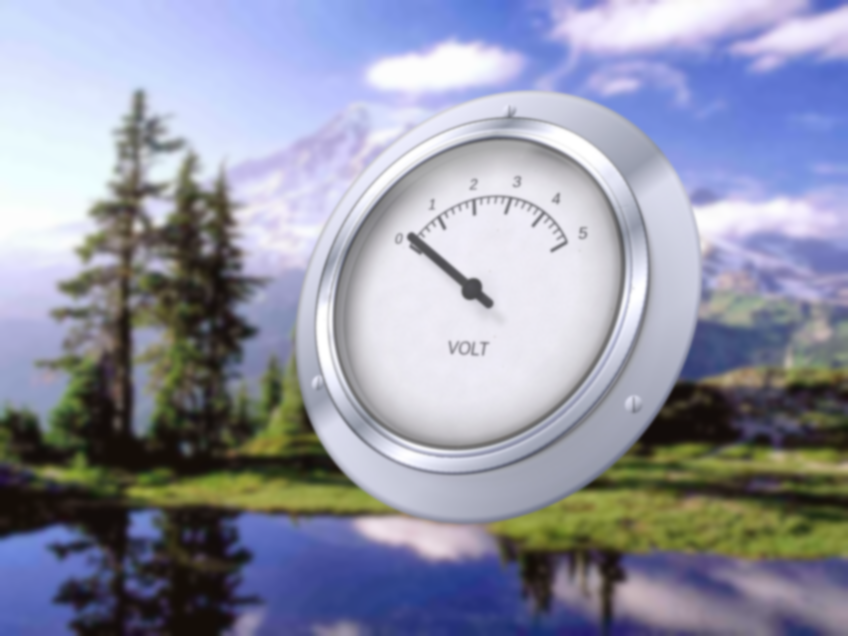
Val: 0.2 V
